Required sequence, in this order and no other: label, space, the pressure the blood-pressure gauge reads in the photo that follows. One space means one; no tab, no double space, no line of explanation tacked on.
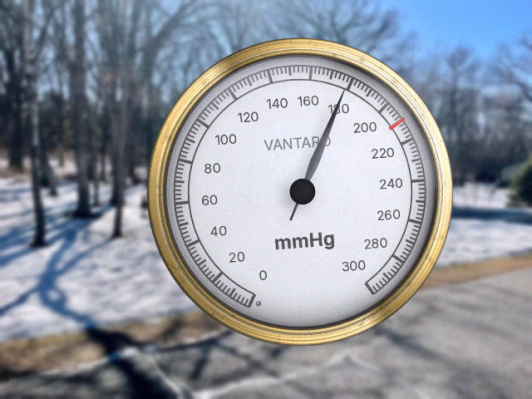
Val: 178 mmHg
